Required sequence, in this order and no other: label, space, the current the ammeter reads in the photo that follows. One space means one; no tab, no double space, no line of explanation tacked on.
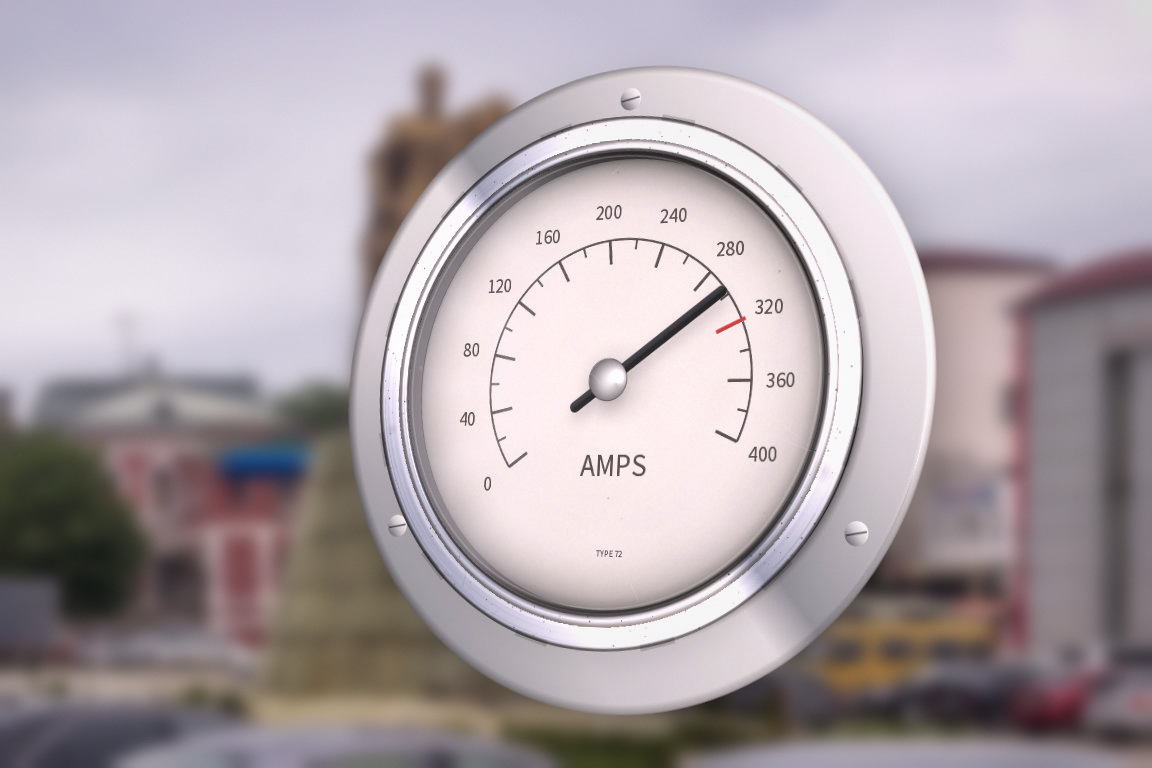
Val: 300 A
